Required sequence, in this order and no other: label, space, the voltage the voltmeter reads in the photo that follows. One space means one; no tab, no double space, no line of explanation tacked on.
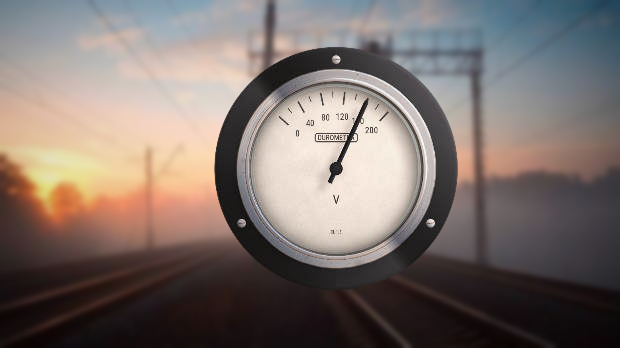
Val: 160 V
